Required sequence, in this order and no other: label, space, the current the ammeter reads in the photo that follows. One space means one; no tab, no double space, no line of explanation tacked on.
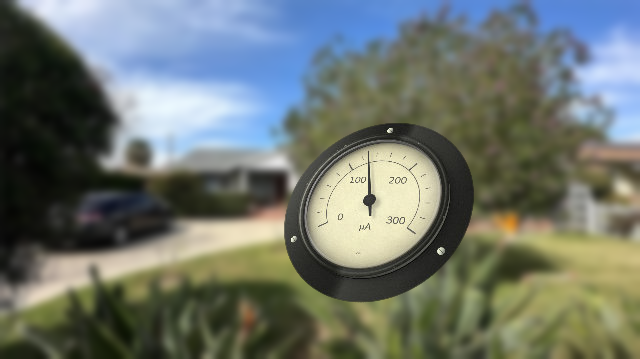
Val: 130 µA
